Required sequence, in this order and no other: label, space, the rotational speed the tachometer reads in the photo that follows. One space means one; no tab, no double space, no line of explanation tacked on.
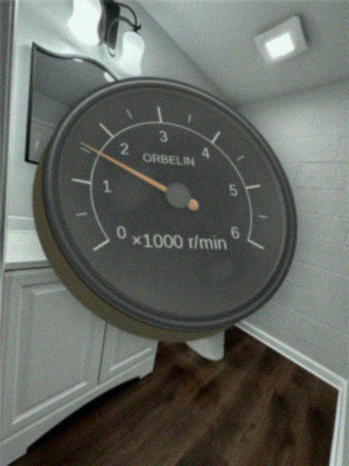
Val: 1500 rpm
